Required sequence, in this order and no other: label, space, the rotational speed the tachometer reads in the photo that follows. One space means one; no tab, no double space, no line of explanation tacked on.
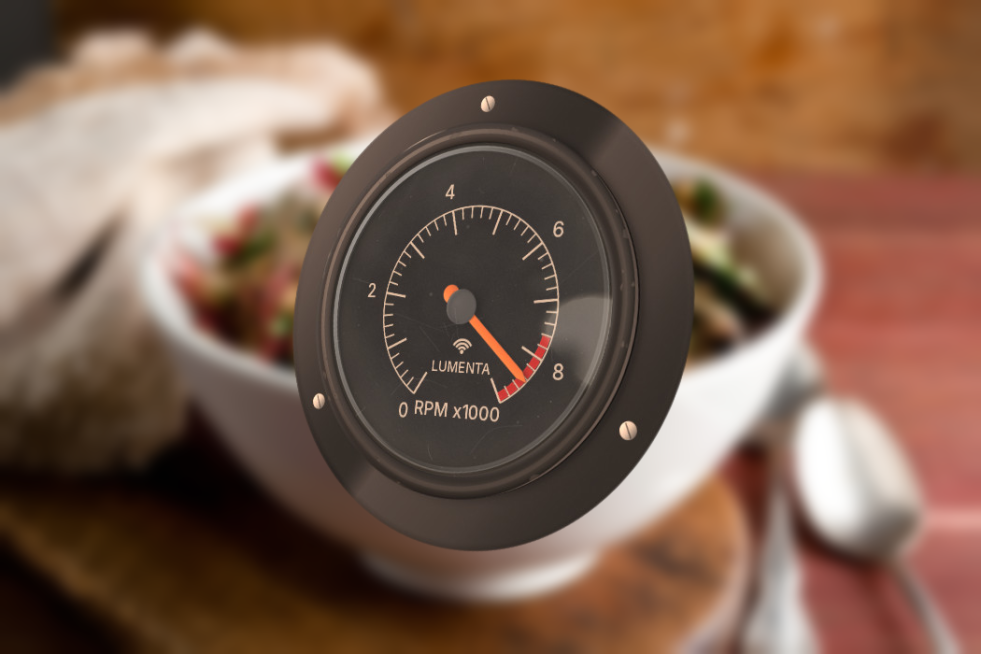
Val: 8400 rpm
